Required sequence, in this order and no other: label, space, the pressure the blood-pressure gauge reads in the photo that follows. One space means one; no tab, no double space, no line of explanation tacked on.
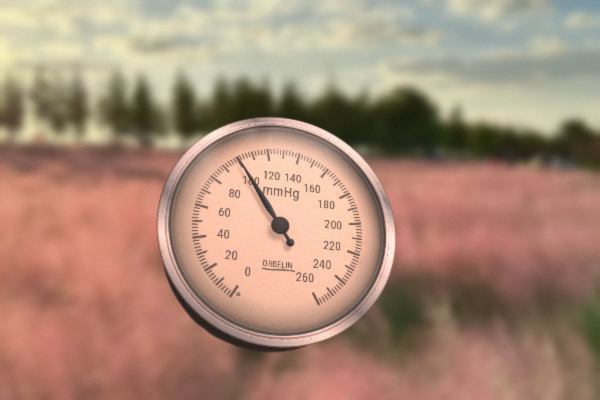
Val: 100 mmHg
